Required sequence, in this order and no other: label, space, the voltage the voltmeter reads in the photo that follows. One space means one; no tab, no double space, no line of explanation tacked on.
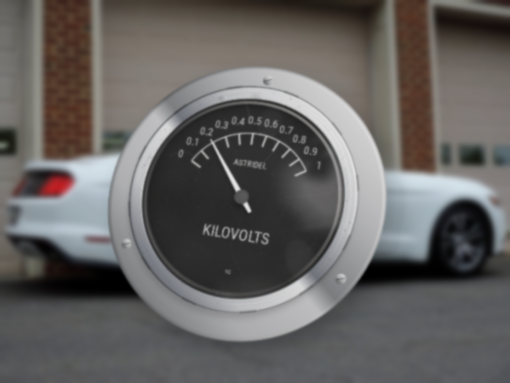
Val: 0.2 kV
